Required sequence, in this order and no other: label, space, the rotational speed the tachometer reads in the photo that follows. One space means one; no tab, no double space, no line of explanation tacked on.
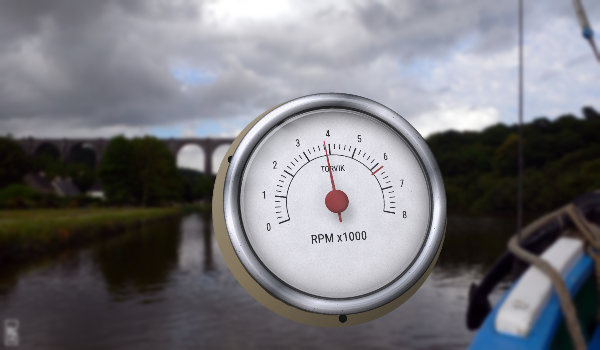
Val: 3800 rpm
